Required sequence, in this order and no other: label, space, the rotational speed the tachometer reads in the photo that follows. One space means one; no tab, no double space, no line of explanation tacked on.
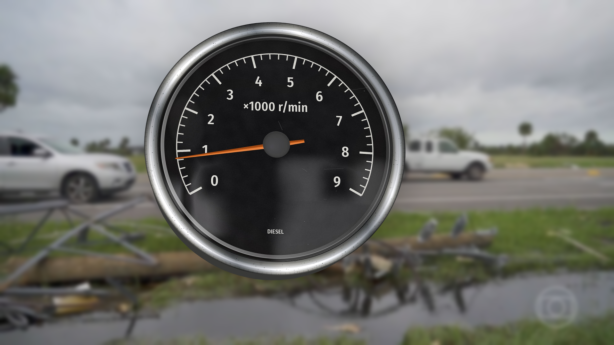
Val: 800 rpm
